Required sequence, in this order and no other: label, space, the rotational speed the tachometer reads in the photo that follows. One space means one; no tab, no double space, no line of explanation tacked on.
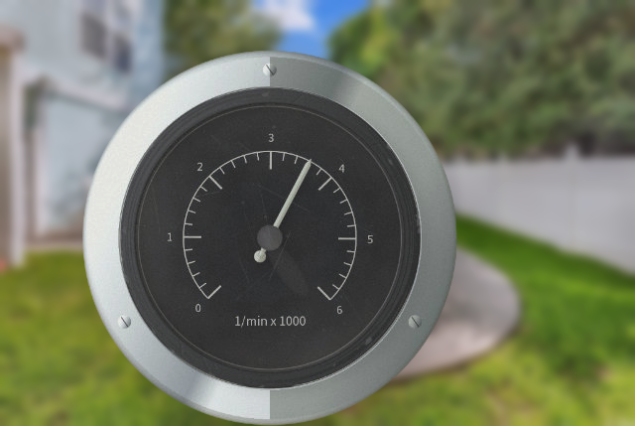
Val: 3600 rpm
